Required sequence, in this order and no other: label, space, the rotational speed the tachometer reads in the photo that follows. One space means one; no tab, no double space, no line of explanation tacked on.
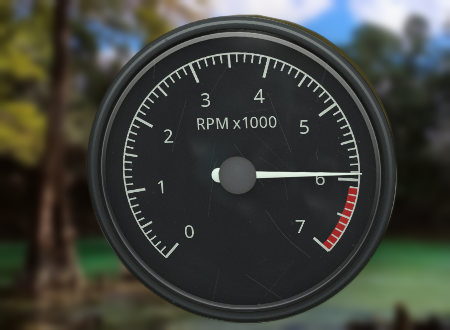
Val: 5900 rpm
